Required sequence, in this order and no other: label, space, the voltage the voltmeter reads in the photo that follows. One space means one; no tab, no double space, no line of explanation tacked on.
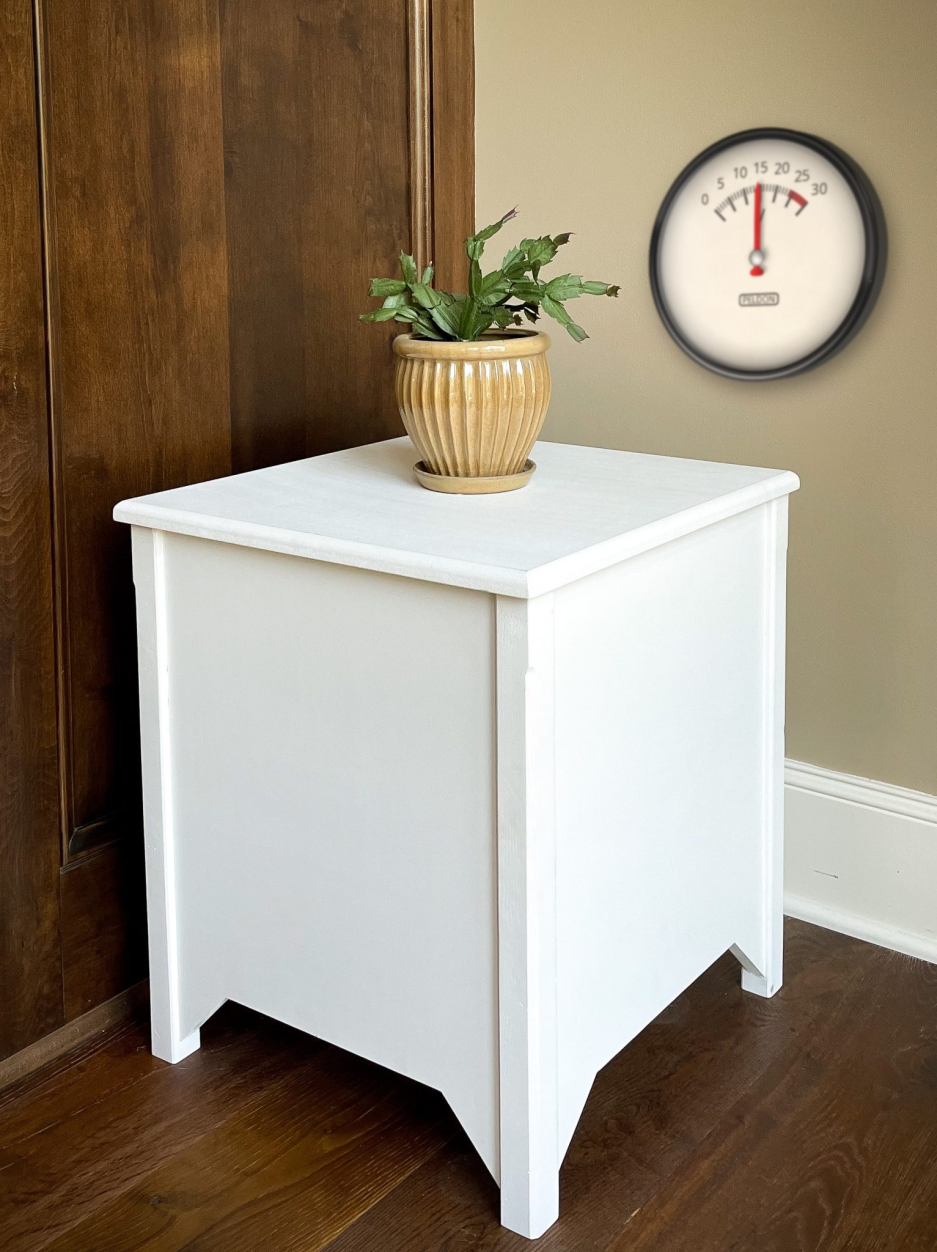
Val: 15 V
